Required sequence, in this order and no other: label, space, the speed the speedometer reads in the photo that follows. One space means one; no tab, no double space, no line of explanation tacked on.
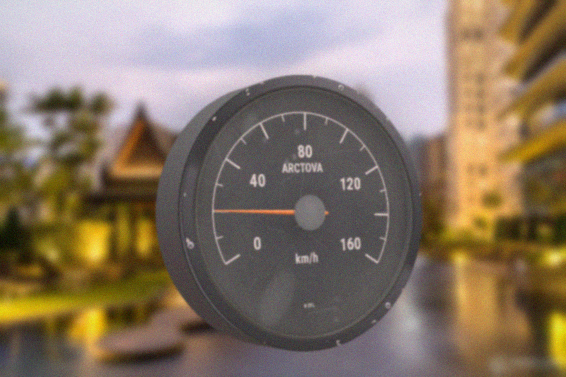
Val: 20 km/h
